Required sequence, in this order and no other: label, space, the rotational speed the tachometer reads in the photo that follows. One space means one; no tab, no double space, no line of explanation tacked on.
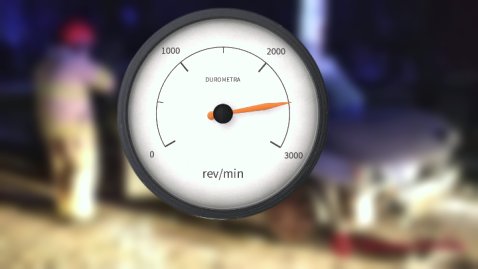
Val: 2500 rpm
